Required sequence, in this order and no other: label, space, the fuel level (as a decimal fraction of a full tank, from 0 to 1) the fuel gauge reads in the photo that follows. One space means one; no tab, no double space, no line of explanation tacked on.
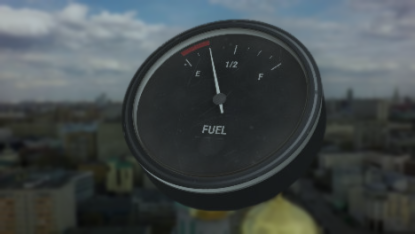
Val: 0.25
